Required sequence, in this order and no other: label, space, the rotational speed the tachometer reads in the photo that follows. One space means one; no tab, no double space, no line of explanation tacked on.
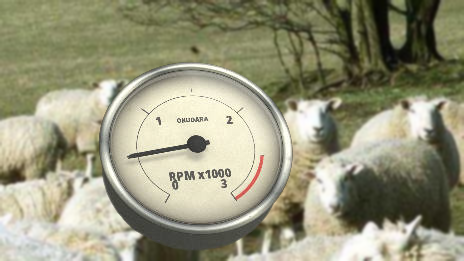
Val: 500 rpm
